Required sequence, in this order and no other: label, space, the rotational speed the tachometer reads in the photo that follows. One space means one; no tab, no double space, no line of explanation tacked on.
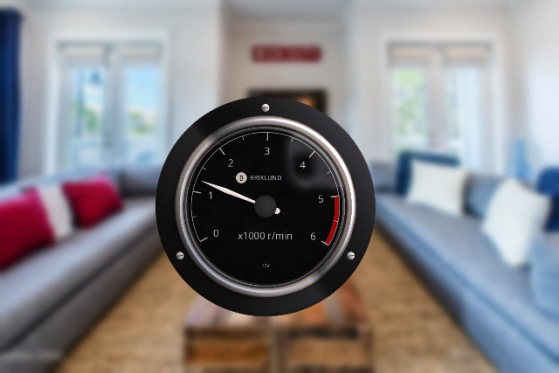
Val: 1250 rpm
